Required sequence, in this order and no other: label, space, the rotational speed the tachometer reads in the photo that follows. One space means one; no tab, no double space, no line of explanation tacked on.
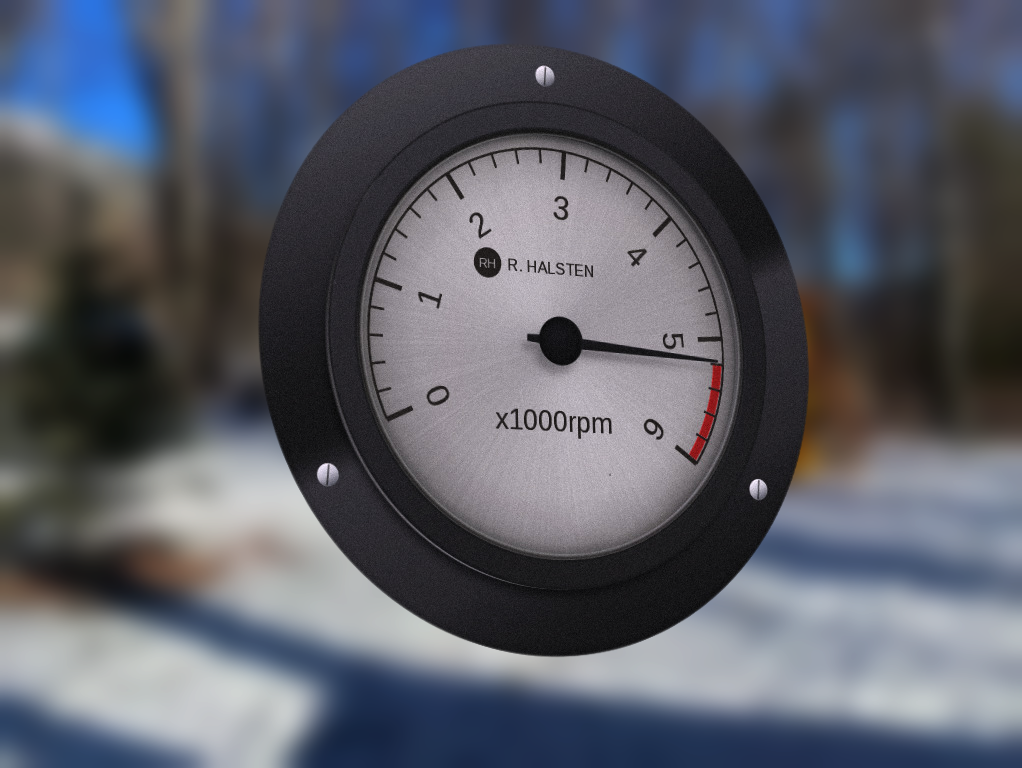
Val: 5200 rpm
